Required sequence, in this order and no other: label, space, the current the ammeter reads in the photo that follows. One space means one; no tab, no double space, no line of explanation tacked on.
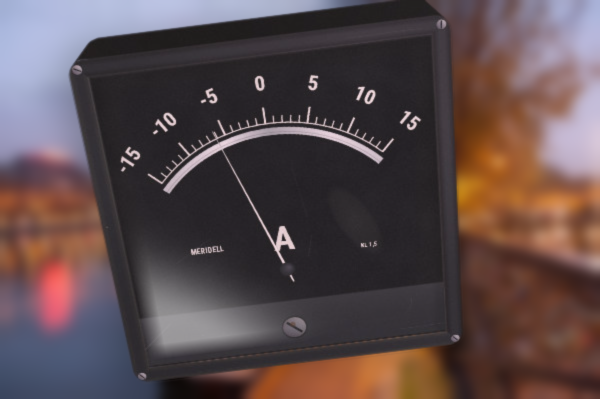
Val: -6 A
